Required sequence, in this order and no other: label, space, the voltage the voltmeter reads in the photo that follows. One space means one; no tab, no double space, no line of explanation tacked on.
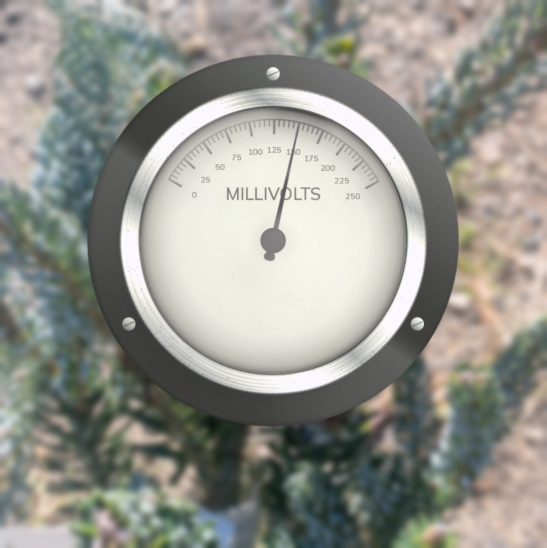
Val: 150 mV
